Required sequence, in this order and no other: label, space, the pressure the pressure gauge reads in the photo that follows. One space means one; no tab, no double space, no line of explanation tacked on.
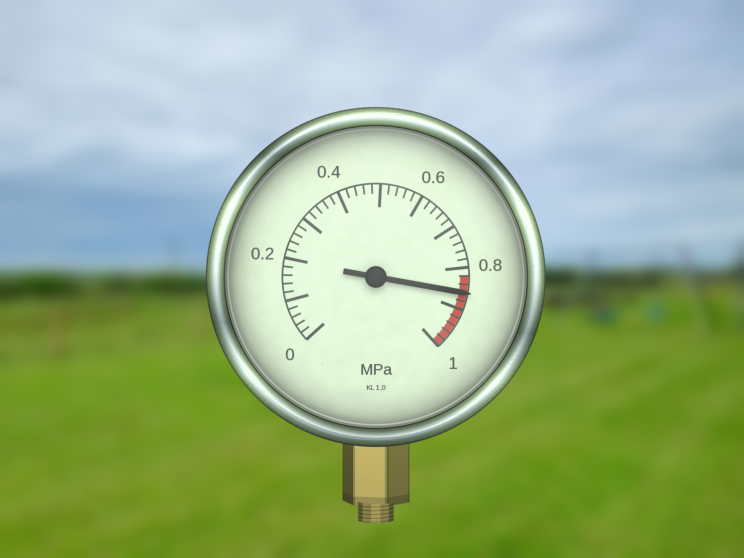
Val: 0.86 MPa
